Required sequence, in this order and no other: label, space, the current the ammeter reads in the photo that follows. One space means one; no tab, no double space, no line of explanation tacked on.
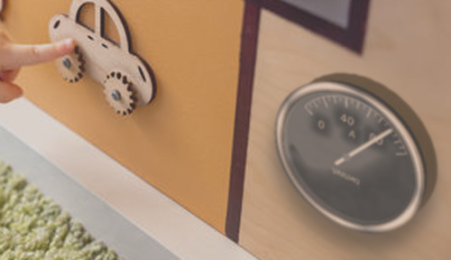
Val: 80 A
